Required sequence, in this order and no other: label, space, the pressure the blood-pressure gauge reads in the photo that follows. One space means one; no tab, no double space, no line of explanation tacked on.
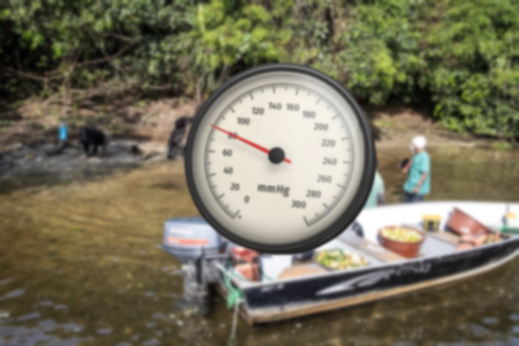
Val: 80 mmHg
